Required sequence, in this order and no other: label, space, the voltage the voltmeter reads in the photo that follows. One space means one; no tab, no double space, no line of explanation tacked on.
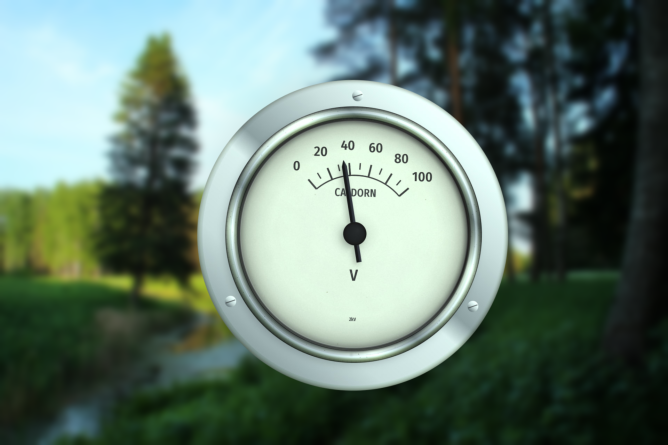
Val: 35 V
